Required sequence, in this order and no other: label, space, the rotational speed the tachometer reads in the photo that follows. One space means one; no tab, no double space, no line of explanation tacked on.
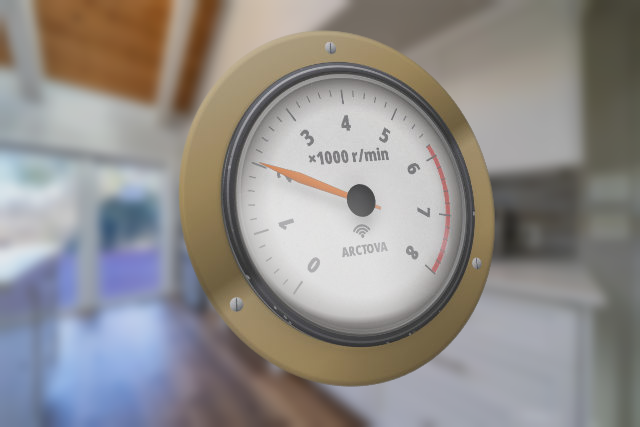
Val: 2000 rpm
